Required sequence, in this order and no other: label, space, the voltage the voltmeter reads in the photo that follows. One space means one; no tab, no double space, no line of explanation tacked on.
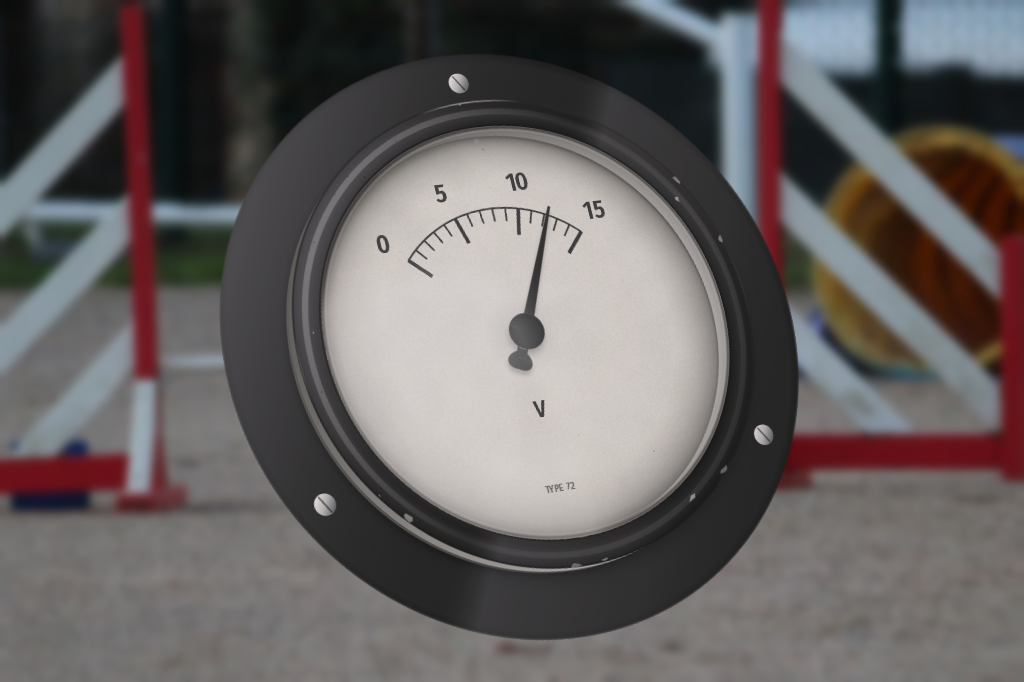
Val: 12 V
